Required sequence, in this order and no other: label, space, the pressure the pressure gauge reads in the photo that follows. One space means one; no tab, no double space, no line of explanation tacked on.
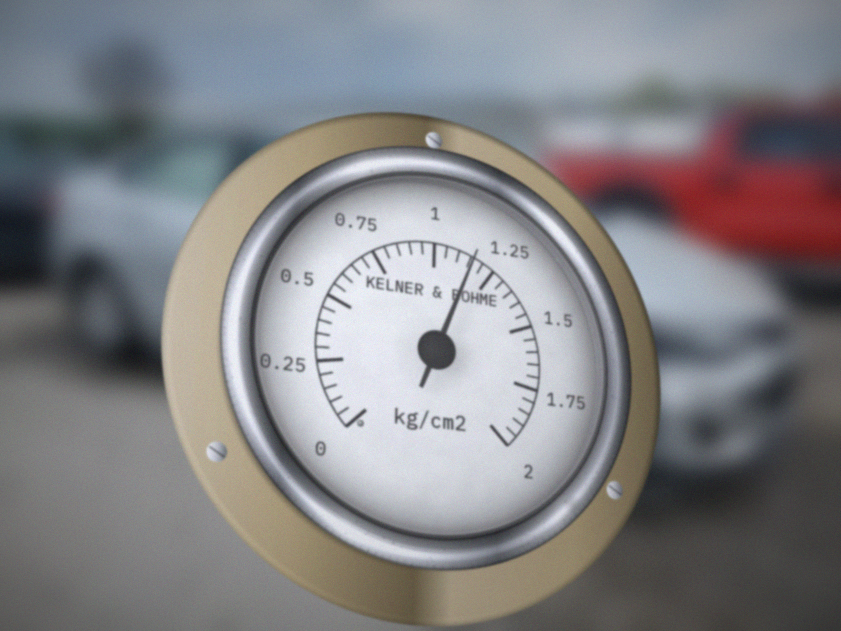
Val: 1.15 kg/cm²
